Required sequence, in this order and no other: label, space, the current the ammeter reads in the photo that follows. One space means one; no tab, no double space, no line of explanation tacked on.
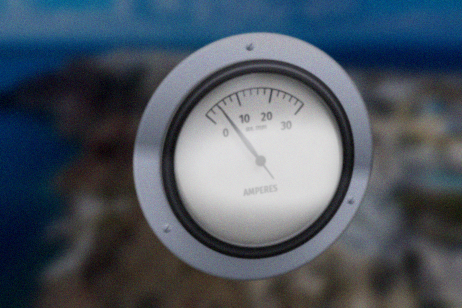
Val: 4 A
